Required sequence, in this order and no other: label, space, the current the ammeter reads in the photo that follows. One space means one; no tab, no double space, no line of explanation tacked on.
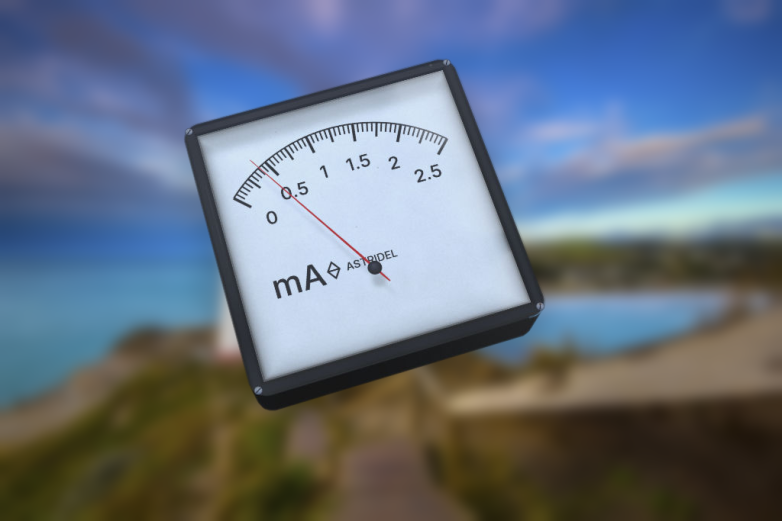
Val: 0.4 mA
